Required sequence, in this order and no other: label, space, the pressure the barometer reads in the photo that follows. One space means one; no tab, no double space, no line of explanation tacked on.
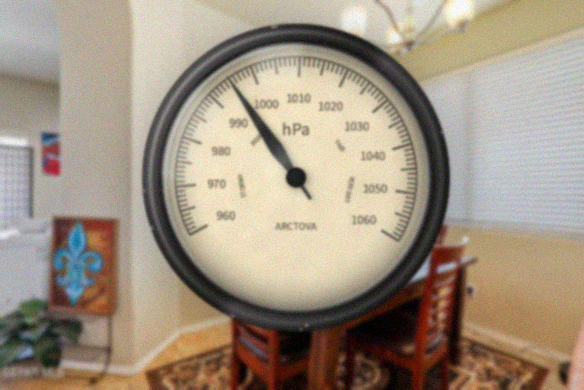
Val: 995 hPa
